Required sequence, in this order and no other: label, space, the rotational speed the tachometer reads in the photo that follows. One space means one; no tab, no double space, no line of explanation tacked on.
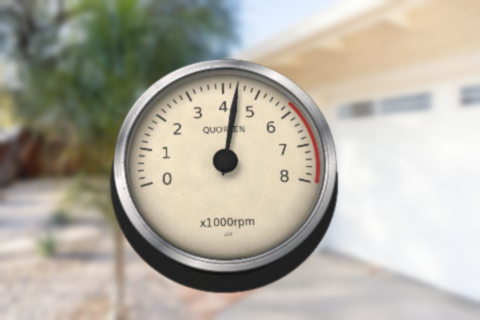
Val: 4400 rpm
